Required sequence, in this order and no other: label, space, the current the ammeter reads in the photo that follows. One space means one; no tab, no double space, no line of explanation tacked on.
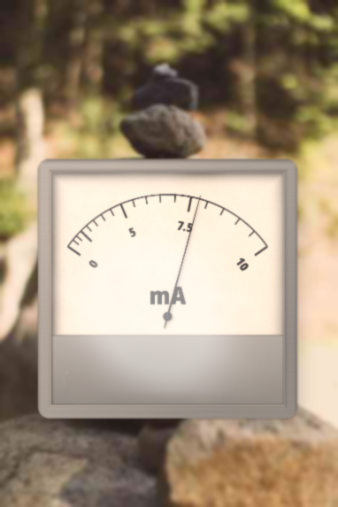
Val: 7.75 mA
